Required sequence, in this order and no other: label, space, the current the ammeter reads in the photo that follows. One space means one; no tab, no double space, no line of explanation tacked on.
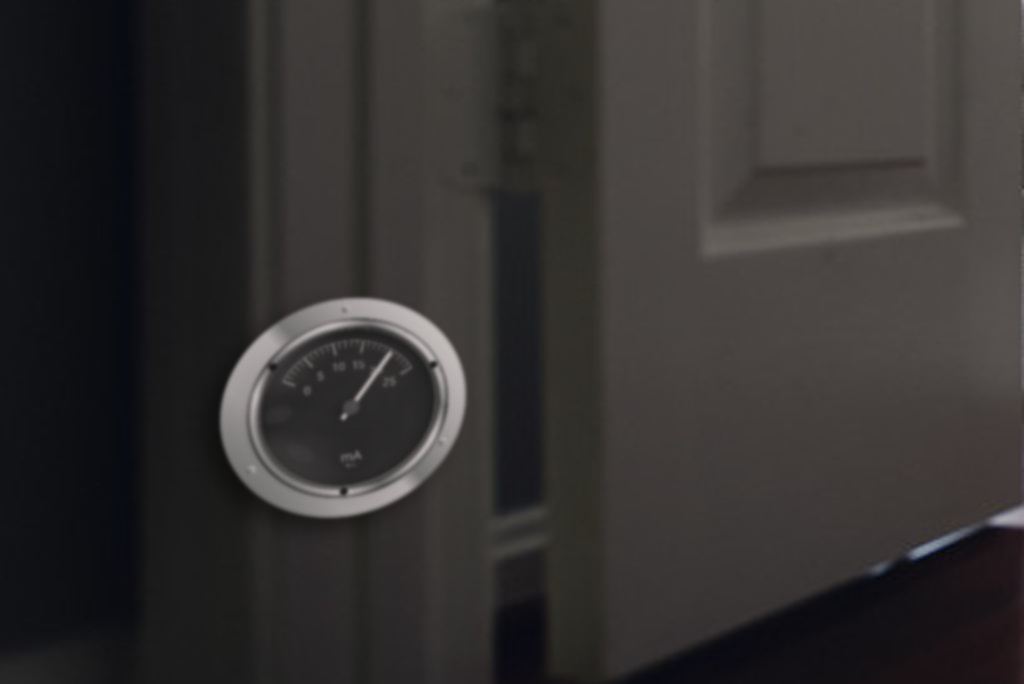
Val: 20 mA
